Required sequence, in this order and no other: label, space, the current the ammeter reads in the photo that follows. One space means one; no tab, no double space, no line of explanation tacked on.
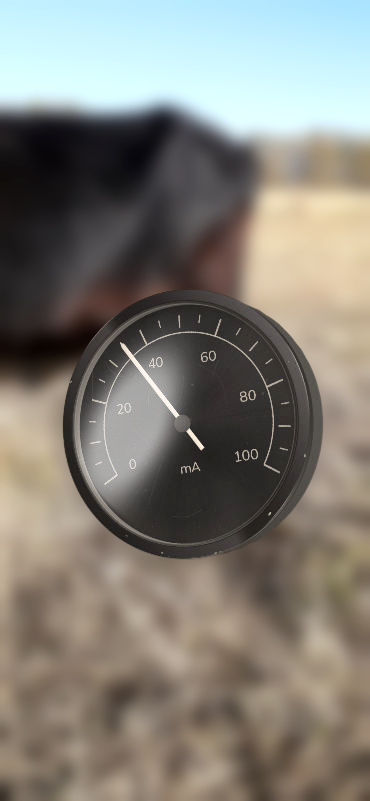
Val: 35 mA
